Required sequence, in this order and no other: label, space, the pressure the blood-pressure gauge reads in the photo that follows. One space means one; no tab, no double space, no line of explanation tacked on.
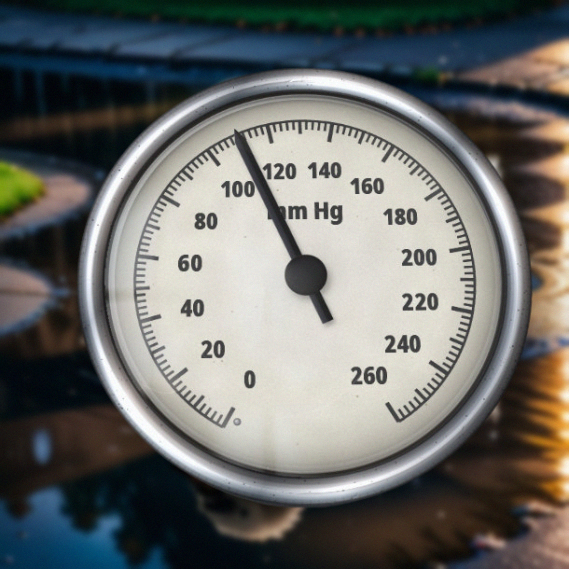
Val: 110 mmHg
